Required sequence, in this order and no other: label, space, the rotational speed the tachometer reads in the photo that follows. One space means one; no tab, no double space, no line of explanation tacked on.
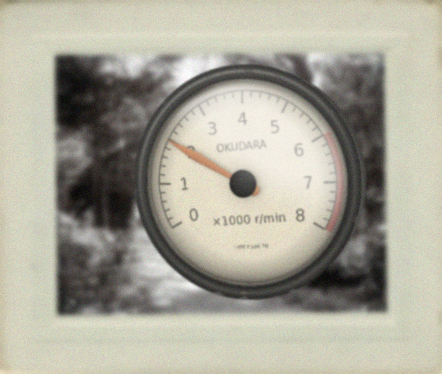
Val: 2000 rpm
